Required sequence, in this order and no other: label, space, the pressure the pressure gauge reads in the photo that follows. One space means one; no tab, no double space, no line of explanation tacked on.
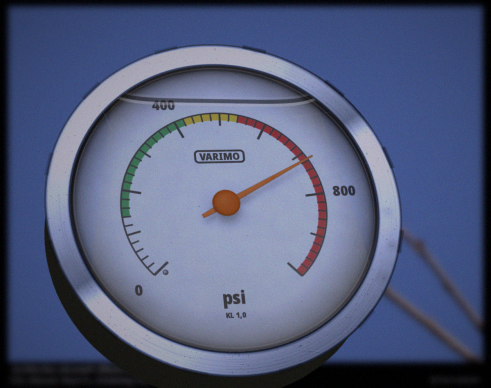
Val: 720 psi
